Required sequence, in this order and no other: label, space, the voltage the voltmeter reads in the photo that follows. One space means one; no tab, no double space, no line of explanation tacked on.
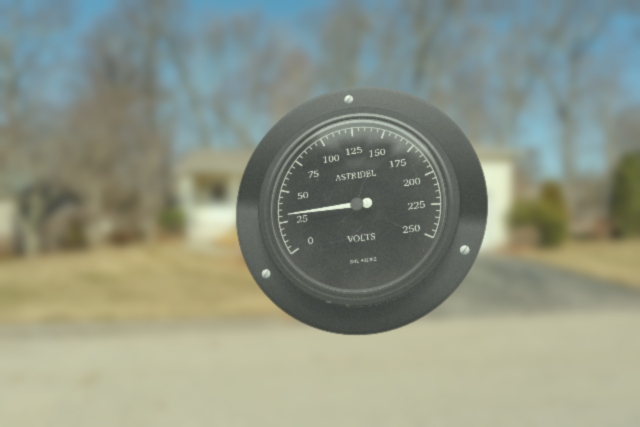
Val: 30 V
